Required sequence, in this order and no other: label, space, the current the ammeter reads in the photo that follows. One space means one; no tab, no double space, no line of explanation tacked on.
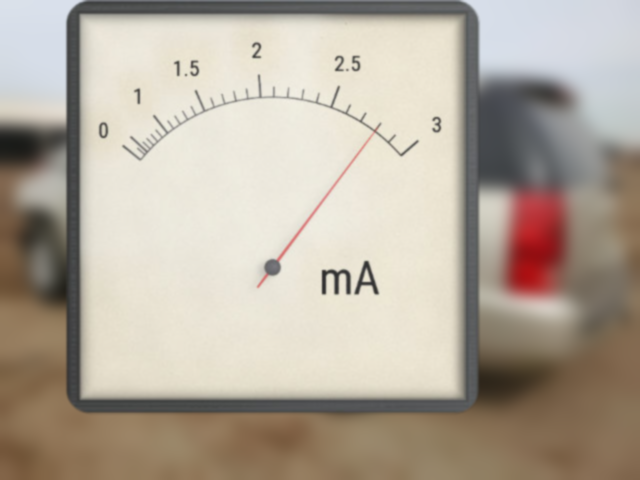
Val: 2.8 mA
